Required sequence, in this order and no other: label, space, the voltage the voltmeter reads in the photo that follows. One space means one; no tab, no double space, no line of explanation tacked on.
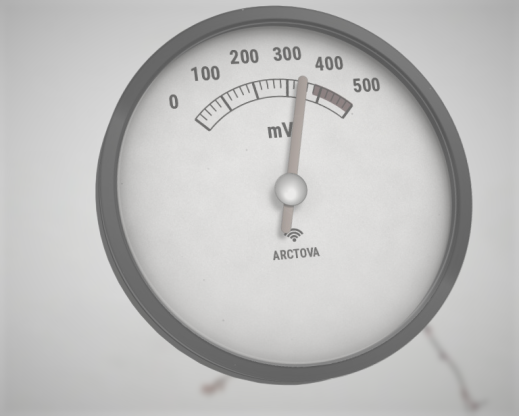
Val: 340 mV
